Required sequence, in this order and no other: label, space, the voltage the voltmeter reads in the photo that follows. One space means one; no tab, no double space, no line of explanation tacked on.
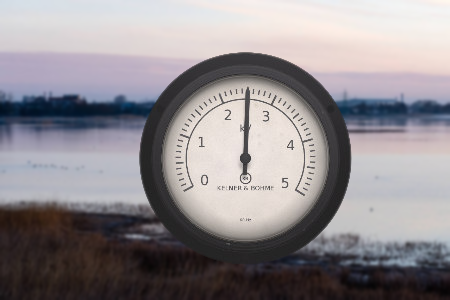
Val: 2.5 kV
